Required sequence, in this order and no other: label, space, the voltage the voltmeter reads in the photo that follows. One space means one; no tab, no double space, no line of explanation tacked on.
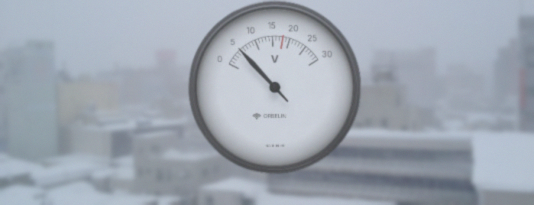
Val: 5 V
